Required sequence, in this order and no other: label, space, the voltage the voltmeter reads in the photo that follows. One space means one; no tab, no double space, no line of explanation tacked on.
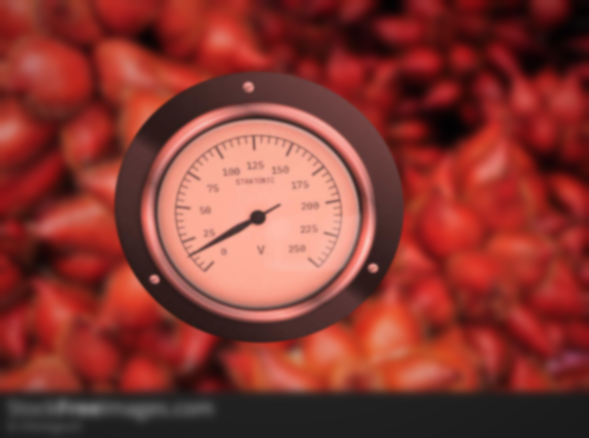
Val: 15 V
